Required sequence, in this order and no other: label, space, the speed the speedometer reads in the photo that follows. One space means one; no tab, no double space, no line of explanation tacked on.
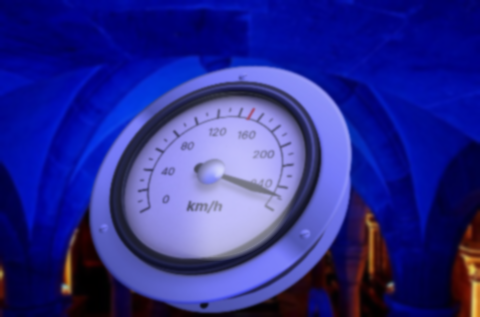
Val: 250 km/h
